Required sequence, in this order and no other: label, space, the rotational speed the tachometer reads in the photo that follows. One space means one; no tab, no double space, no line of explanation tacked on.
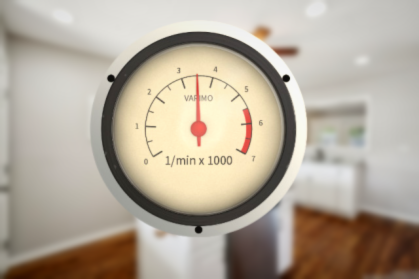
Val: 3500 rpm
